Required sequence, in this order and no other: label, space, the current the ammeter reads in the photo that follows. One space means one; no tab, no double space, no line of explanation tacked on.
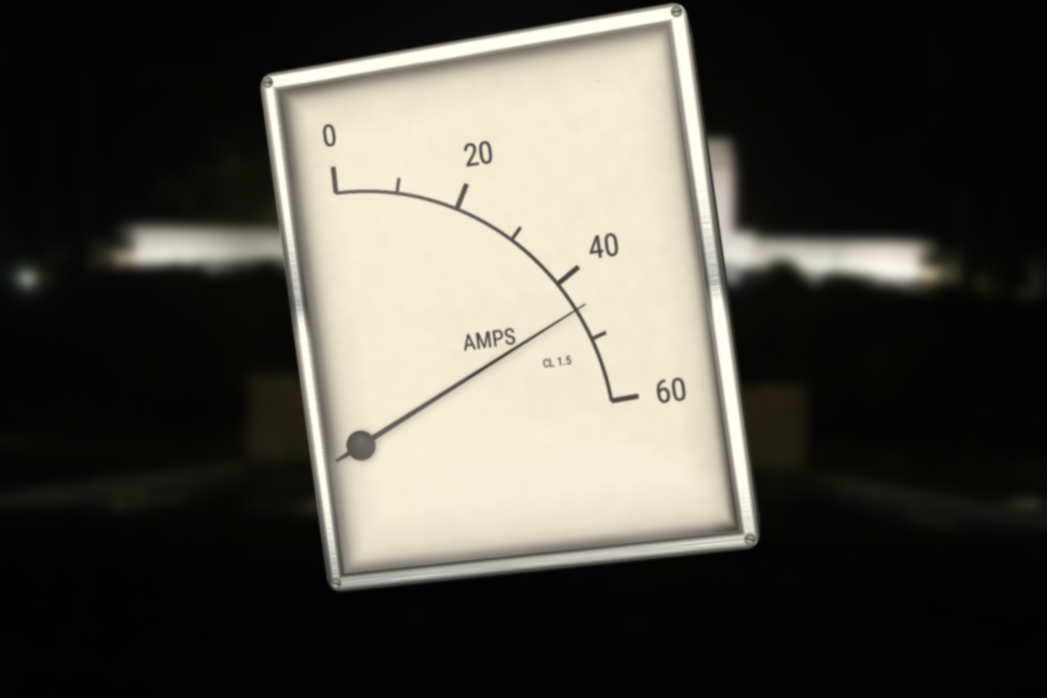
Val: 45 A
